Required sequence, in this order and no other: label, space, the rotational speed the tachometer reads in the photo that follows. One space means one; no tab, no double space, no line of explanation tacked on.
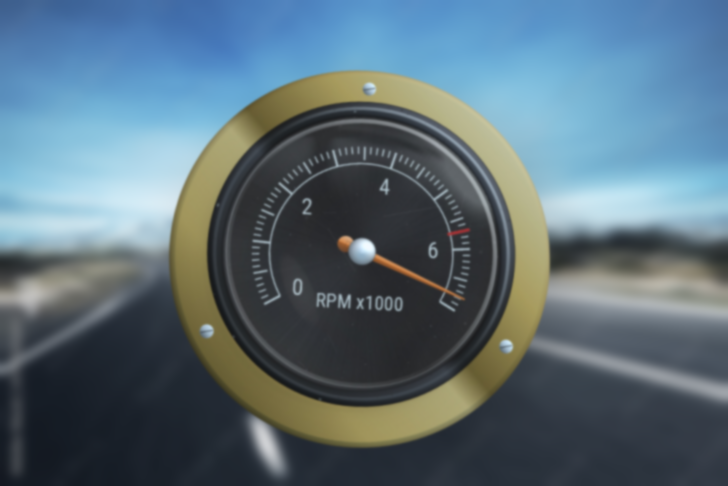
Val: 6800 rpm
